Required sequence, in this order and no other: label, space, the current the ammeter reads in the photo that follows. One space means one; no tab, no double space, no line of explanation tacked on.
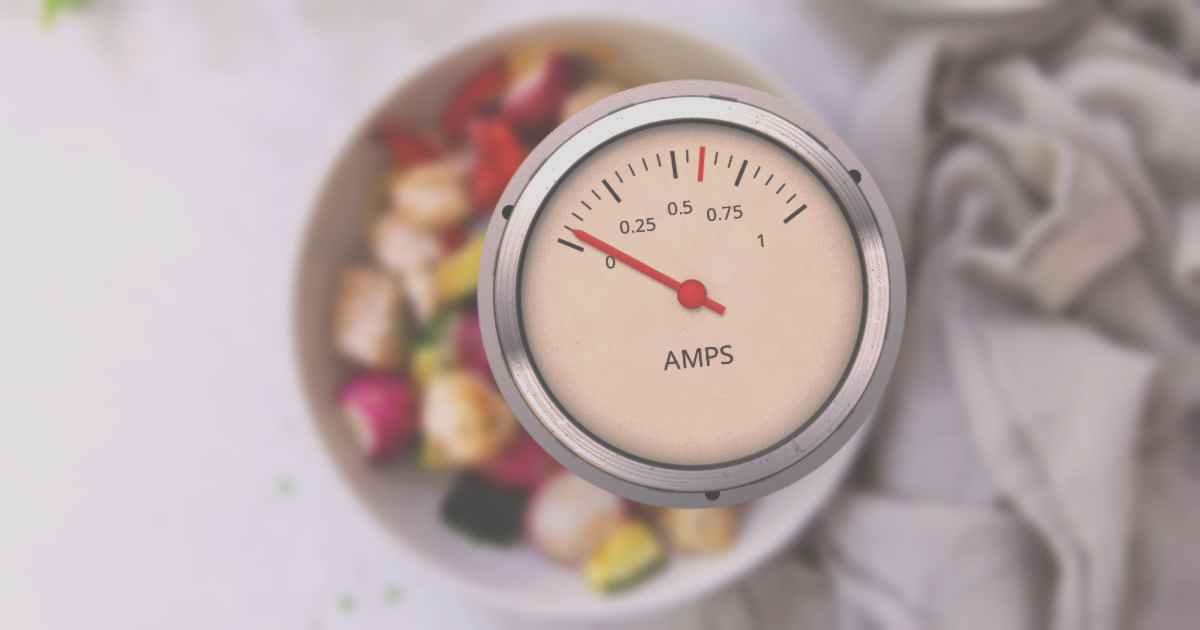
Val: 0.05 A
